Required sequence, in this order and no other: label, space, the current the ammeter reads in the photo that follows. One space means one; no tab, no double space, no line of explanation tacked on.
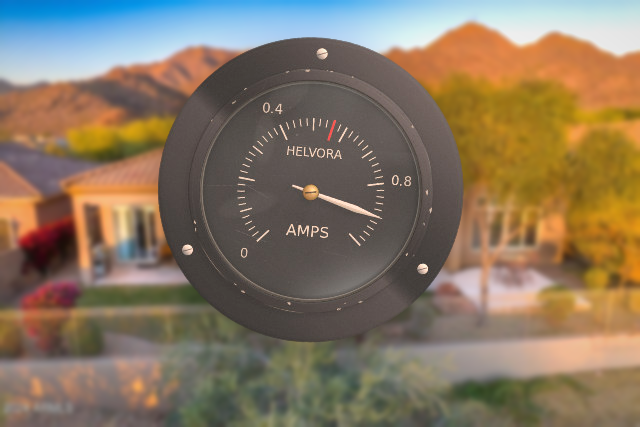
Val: 0.9 A
